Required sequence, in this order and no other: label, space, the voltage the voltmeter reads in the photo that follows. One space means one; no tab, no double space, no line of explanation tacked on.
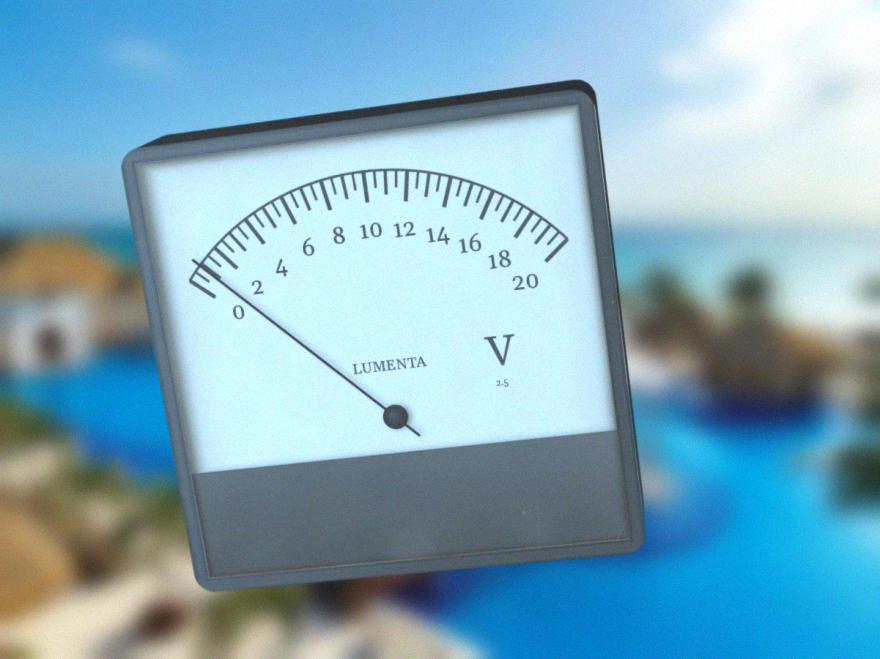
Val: 1 V
